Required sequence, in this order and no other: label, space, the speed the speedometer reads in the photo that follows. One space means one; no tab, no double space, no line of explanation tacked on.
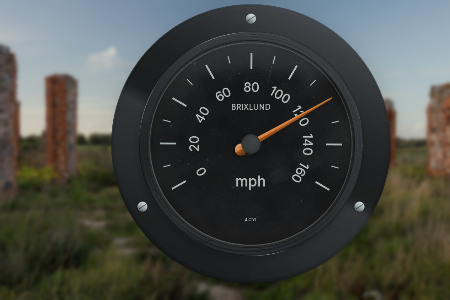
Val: 120 mph
